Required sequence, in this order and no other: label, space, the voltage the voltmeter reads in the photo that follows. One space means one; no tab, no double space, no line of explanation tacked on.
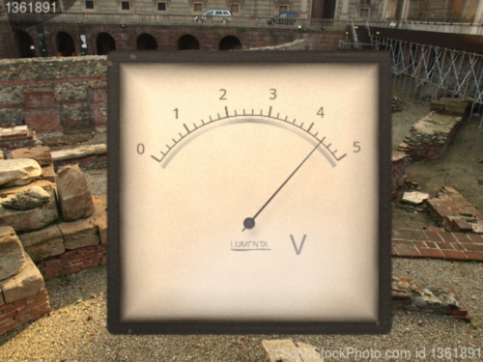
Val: 4.4 V
